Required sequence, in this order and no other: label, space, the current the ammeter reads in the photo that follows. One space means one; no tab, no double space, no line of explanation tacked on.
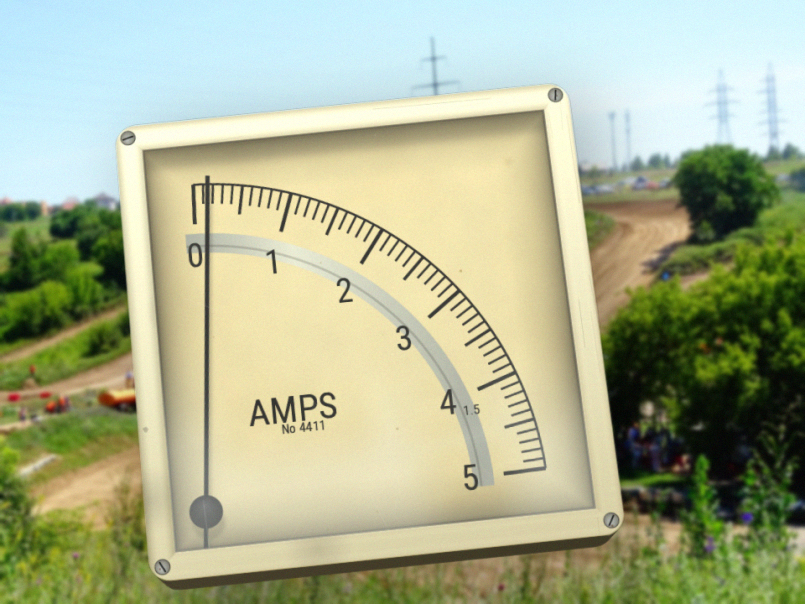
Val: 0.15 A
